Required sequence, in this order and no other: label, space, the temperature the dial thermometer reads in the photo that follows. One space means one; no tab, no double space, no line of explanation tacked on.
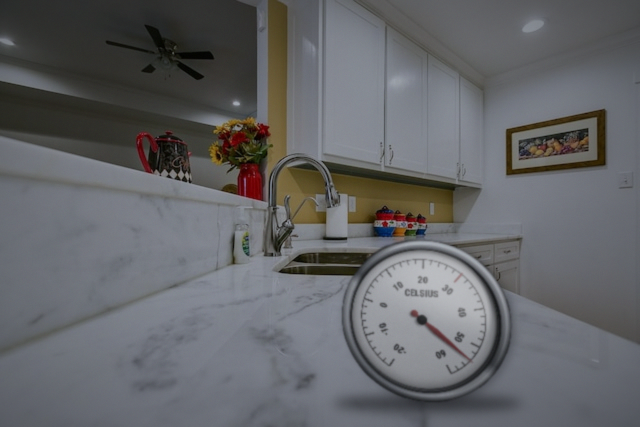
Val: 54 °C
